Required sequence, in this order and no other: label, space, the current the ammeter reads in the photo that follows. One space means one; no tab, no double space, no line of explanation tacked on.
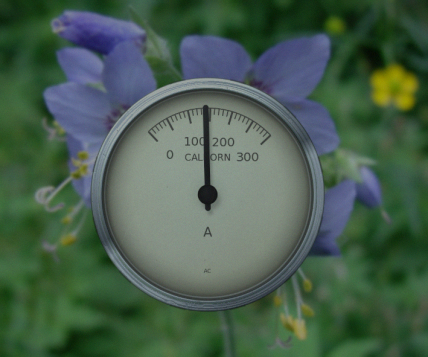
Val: 140 A
